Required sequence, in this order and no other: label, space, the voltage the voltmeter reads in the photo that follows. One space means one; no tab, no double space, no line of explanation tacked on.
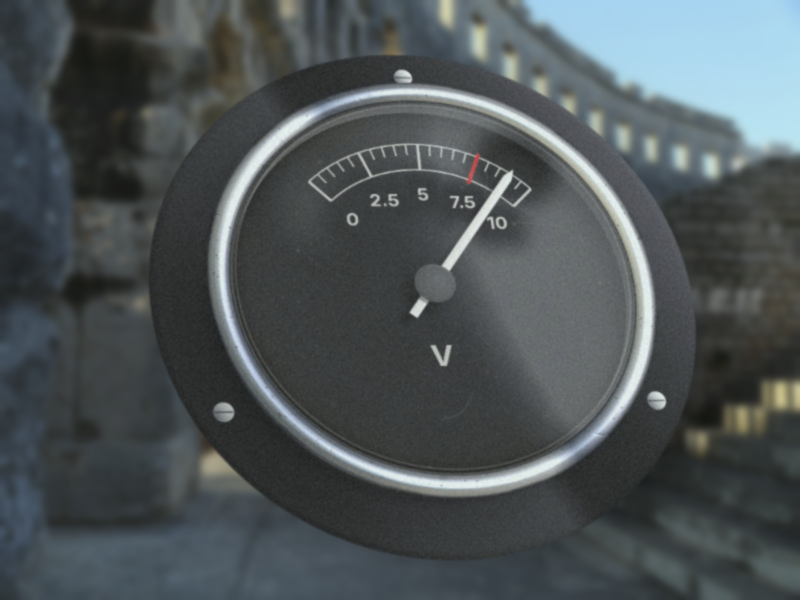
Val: 9 V
